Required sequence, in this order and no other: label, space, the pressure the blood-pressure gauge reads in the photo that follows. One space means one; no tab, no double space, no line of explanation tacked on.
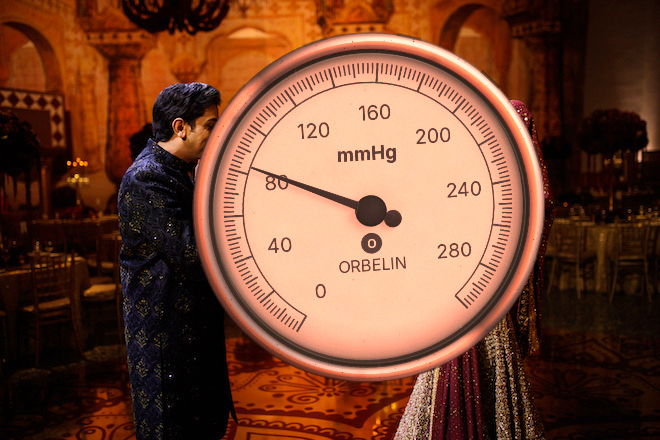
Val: 84 mmHg
